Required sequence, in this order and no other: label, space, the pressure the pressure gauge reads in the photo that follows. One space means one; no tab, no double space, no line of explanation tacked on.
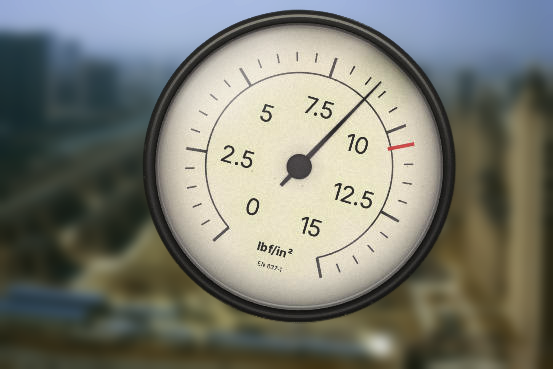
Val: 8.75 psi
